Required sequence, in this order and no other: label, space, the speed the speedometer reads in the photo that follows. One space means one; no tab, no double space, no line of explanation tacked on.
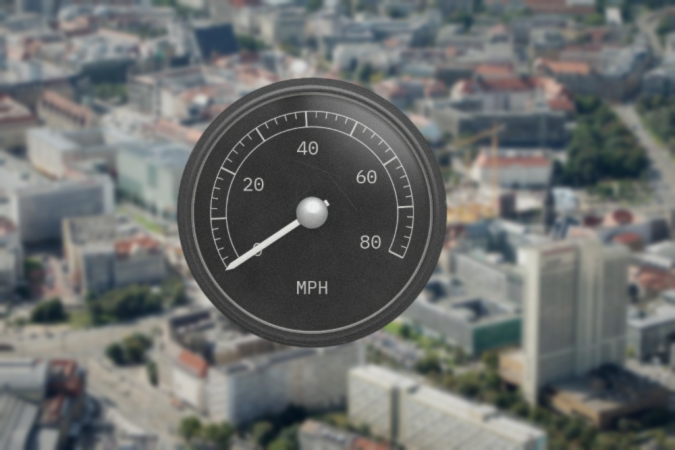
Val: 0 mph
